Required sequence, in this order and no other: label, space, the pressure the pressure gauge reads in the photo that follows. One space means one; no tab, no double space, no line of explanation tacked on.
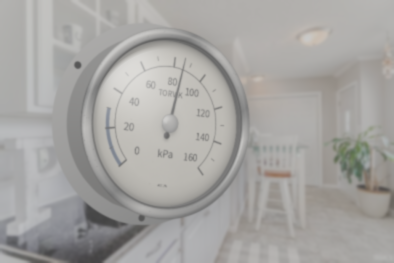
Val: 85 kPa
